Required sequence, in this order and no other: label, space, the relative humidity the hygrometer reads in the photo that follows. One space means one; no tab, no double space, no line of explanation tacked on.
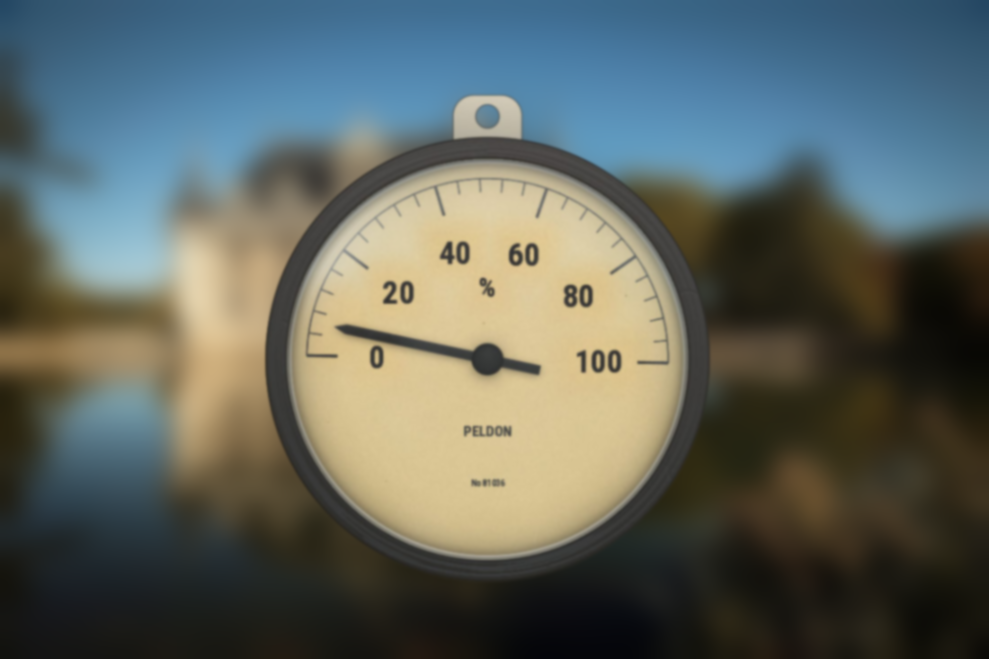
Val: 6 %
